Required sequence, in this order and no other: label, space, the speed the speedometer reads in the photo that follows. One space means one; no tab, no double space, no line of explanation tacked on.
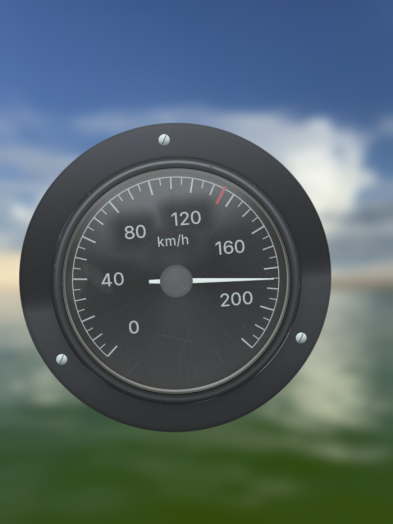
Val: 185 km/h
